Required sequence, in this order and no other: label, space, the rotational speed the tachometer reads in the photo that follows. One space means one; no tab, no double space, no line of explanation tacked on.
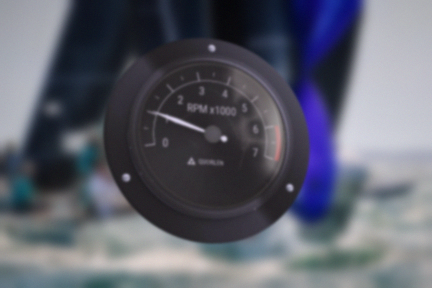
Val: 1000 rpm
